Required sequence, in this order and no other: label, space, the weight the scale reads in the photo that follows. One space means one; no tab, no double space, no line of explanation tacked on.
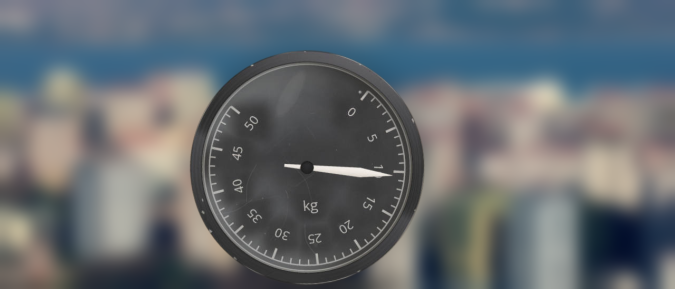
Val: 10.5 kg
